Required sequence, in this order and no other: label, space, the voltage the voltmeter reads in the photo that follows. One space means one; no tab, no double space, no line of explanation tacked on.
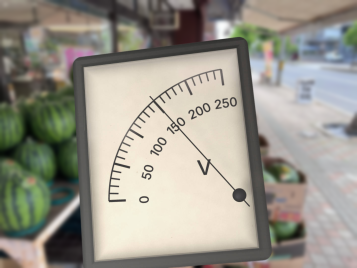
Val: 150 V
